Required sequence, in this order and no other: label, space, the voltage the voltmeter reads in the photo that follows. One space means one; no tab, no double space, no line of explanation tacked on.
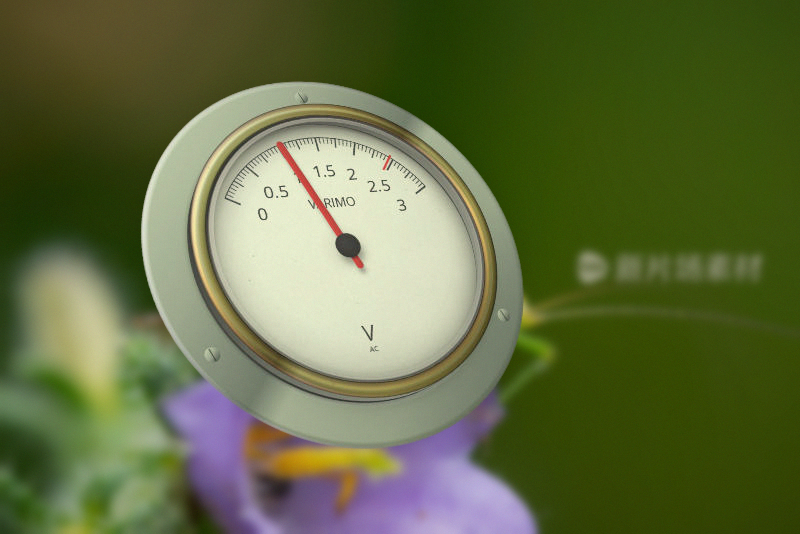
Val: 1 V
